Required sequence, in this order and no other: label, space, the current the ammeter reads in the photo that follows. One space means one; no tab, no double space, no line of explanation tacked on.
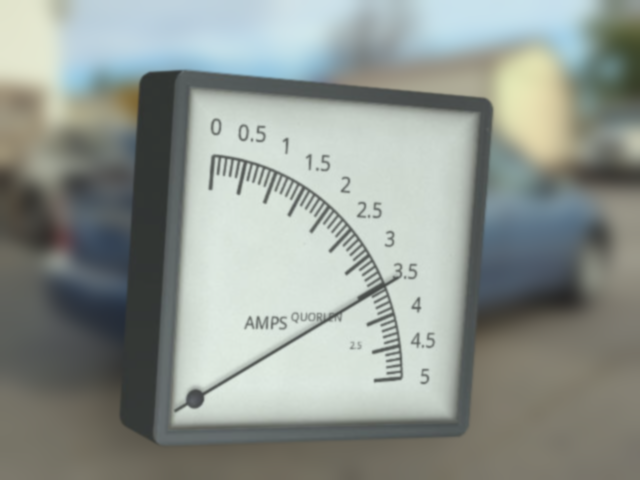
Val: 3.5 A
